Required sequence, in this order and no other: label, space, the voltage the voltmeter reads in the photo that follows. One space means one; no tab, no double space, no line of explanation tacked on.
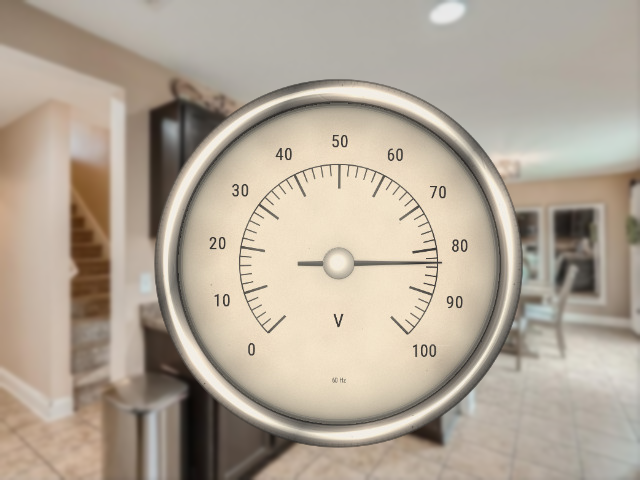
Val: 83 V
